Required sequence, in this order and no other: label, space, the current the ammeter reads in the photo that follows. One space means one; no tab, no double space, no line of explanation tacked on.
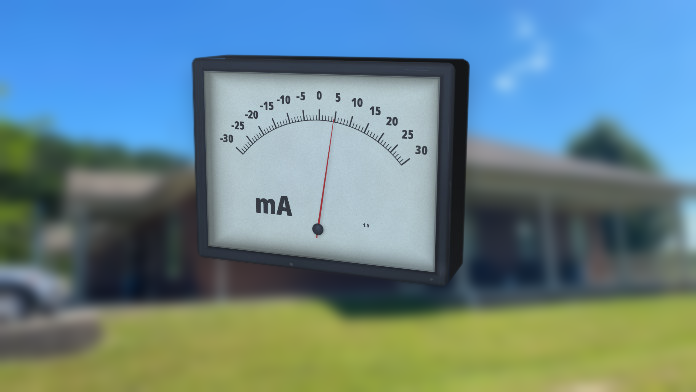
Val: 5 mA
